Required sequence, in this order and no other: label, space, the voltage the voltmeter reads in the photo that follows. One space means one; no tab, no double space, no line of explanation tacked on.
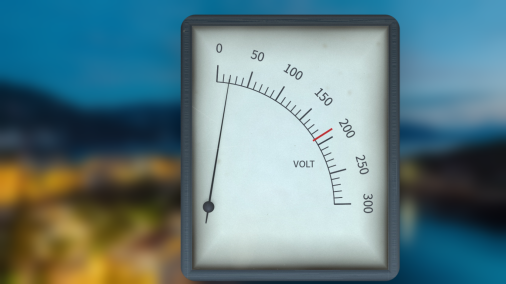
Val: 20 V
